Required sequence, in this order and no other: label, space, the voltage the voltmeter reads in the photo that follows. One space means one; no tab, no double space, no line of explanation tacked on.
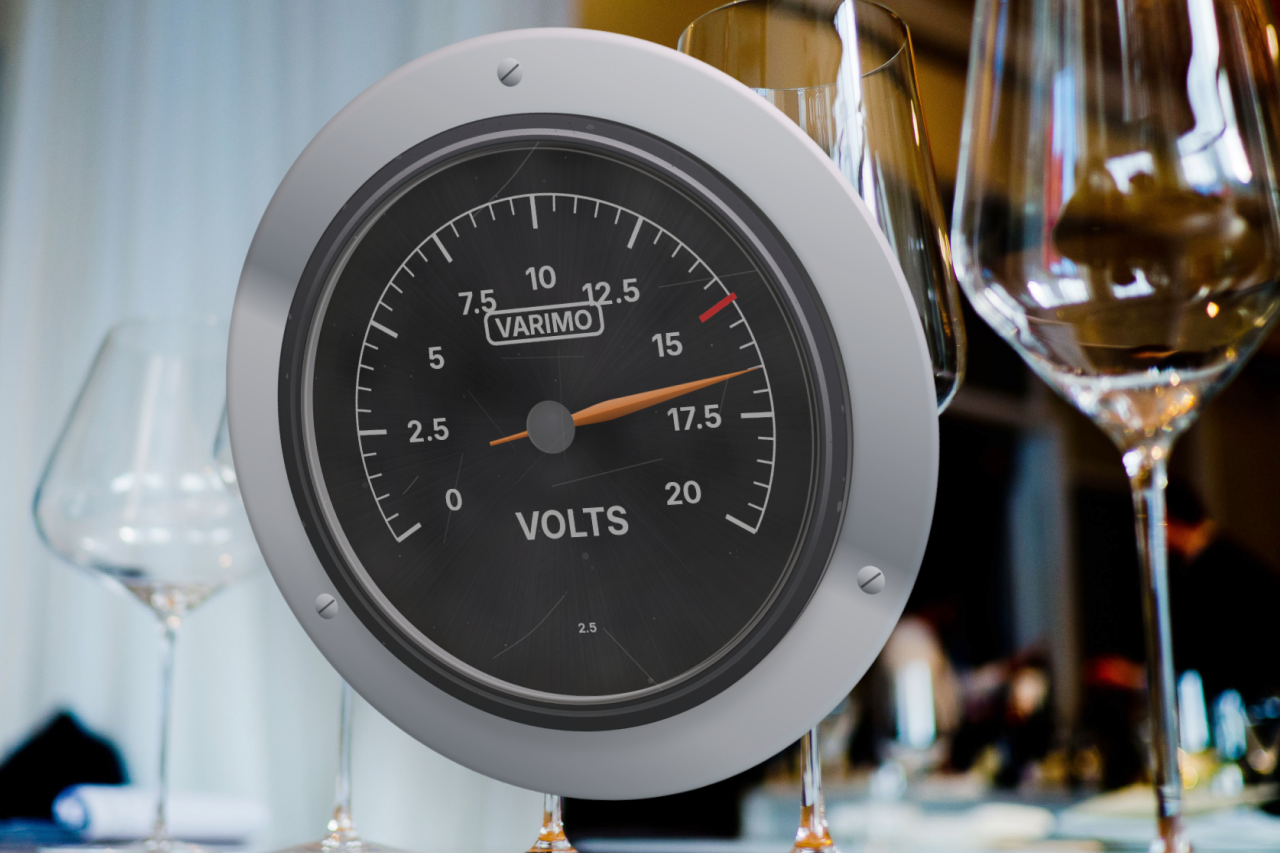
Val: 16.5 V
